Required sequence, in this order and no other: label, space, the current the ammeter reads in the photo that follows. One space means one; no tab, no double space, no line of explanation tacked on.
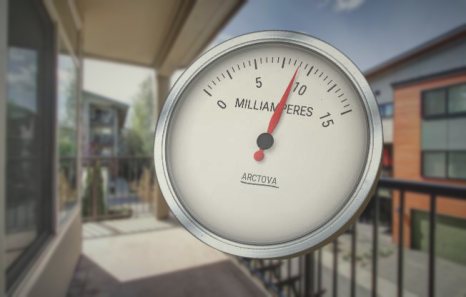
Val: 9 mA
